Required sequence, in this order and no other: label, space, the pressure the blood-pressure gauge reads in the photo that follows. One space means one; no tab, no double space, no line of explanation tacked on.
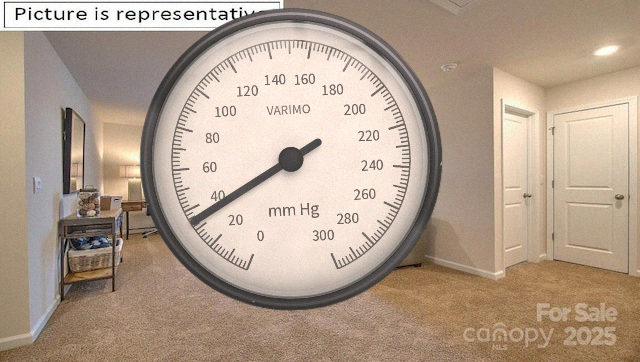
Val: 34 mmHg
